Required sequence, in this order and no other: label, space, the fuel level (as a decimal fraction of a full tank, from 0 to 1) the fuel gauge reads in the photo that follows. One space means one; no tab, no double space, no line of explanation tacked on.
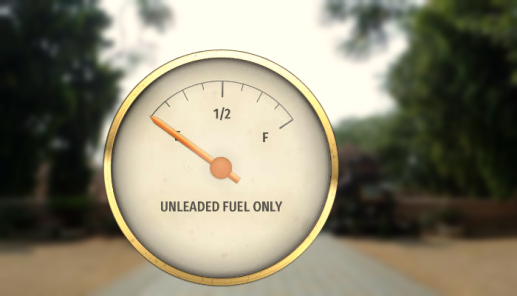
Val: 0
